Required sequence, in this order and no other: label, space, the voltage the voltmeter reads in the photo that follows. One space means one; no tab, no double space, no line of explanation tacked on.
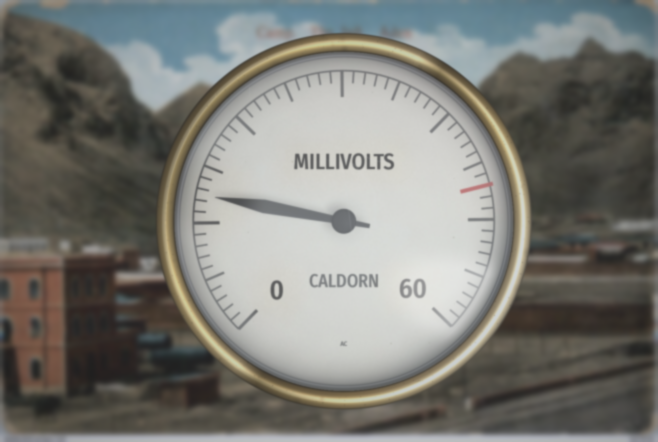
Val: 12.5 mV
